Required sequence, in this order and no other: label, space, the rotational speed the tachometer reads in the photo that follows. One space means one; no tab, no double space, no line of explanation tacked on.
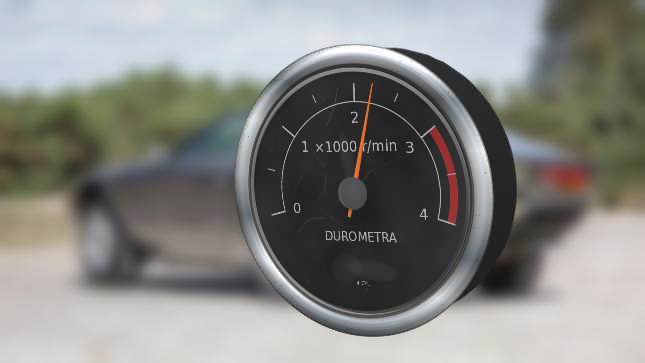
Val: 2250 rpm
